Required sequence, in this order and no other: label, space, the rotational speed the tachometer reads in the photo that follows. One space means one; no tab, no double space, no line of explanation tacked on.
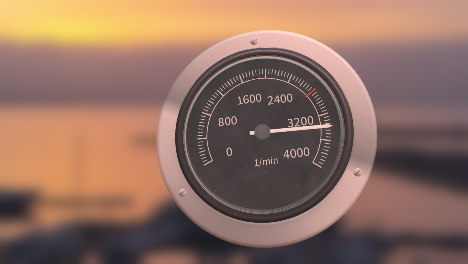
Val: 3400 rpm
